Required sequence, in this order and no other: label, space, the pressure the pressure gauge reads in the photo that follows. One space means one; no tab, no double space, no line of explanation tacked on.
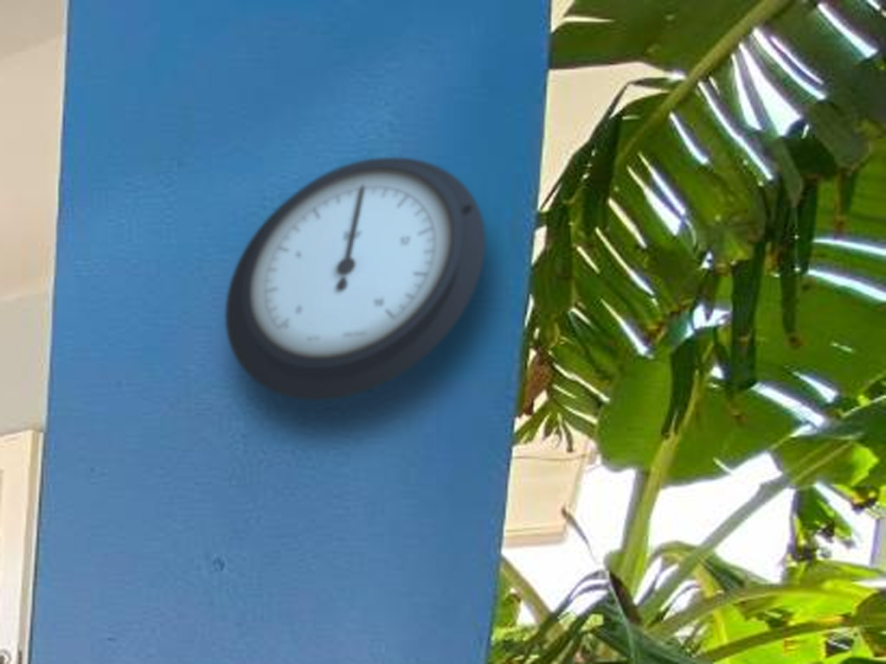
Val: 8 bar
